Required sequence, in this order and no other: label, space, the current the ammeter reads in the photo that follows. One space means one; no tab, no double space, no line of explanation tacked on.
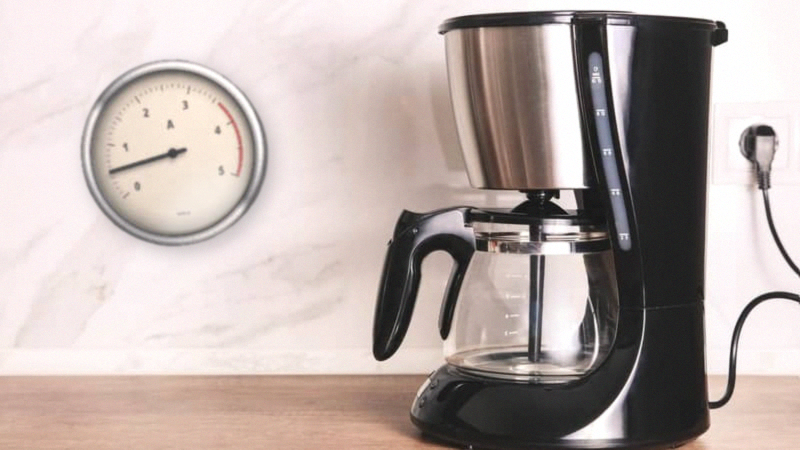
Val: 0.5 A
